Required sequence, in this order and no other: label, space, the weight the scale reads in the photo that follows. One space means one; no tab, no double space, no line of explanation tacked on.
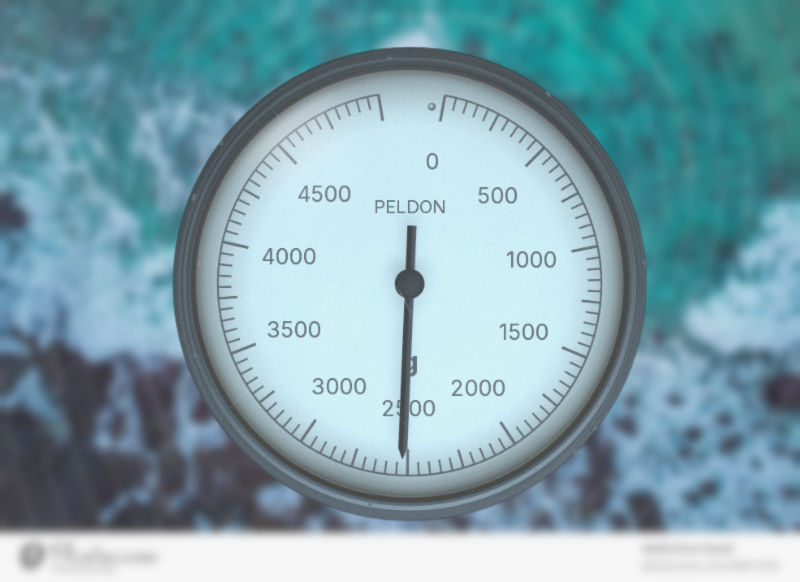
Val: 2525 g
